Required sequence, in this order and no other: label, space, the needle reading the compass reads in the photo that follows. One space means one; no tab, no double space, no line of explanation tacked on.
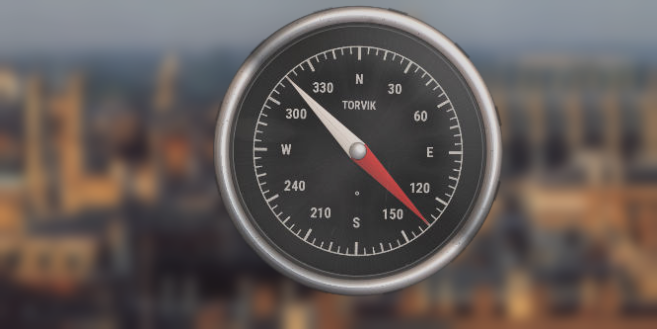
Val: 135 °
